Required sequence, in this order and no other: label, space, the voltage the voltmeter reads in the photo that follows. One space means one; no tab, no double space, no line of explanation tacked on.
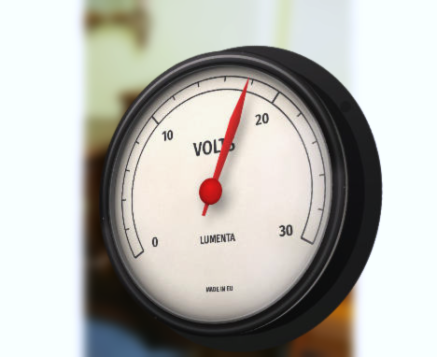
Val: 18 V
